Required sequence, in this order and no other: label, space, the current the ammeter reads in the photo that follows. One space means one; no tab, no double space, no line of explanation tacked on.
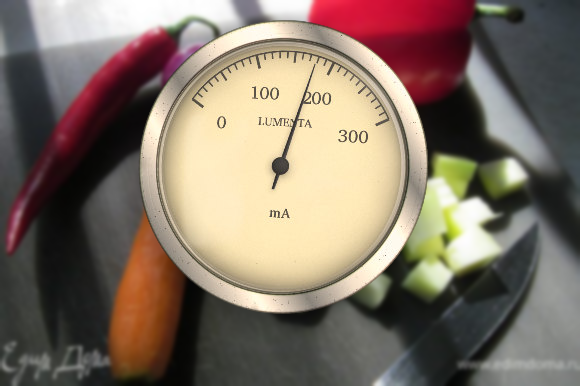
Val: 180 mA
